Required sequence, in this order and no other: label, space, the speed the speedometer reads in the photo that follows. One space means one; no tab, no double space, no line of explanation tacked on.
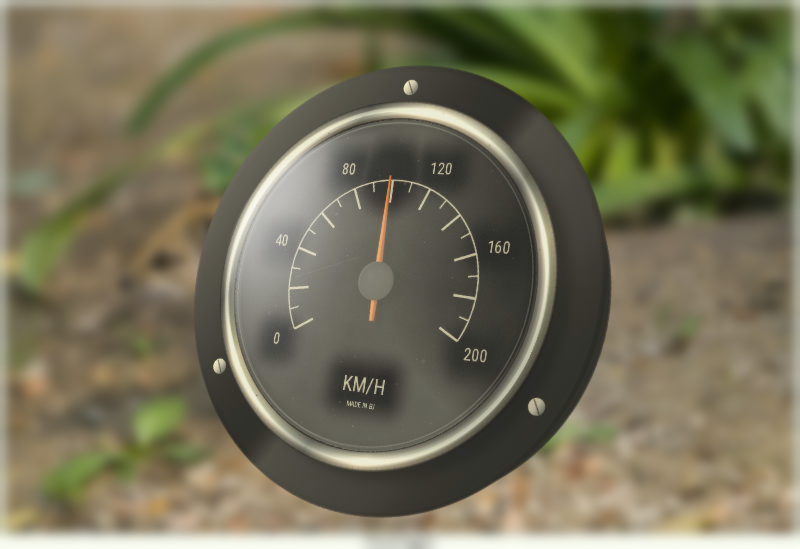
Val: 100 km/h
